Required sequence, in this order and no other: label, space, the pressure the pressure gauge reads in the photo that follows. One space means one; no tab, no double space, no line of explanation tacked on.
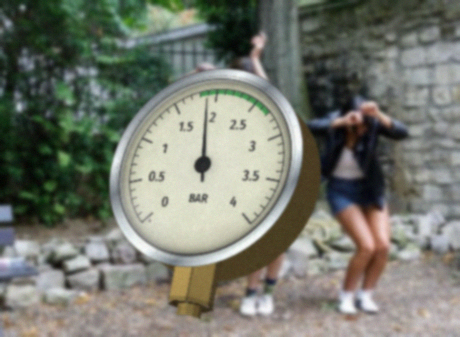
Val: 1.9 bar
